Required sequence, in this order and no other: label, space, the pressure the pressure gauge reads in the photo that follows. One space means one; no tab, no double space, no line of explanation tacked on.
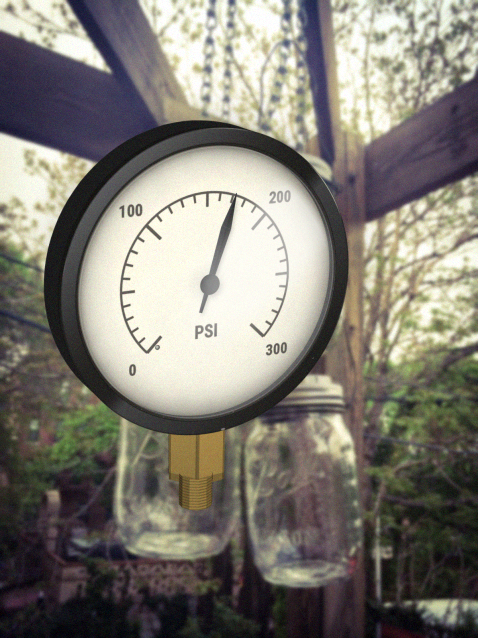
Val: 170 psi
